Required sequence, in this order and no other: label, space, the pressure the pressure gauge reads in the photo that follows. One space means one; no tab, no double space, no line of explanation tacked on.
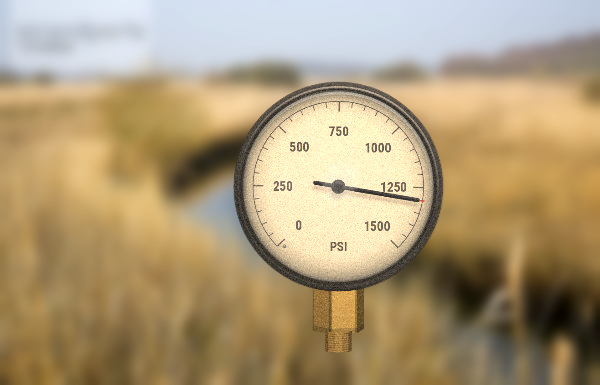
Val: 1300 psi
